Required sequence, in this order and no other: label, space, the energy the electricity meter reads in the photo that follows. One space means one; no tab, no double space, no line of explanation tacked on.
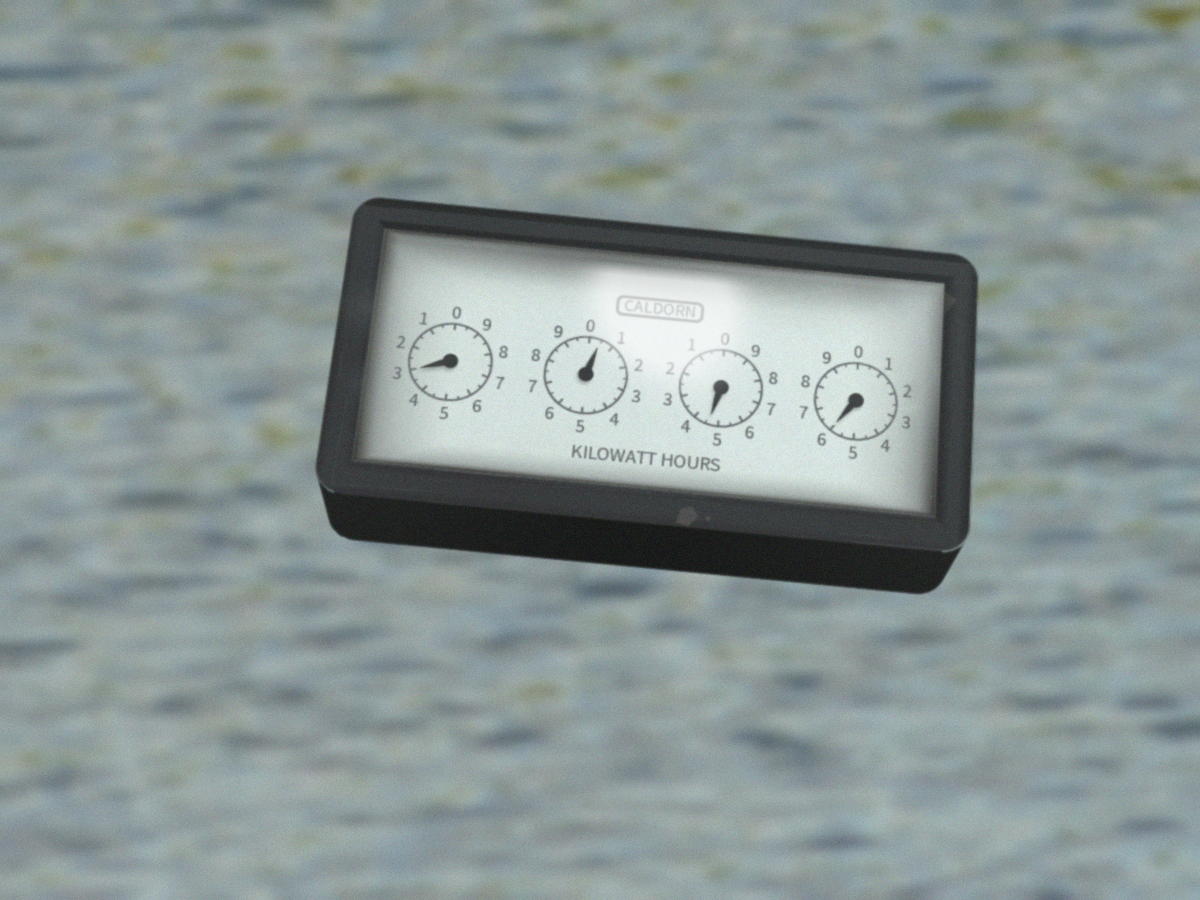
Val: 3046 kWh
